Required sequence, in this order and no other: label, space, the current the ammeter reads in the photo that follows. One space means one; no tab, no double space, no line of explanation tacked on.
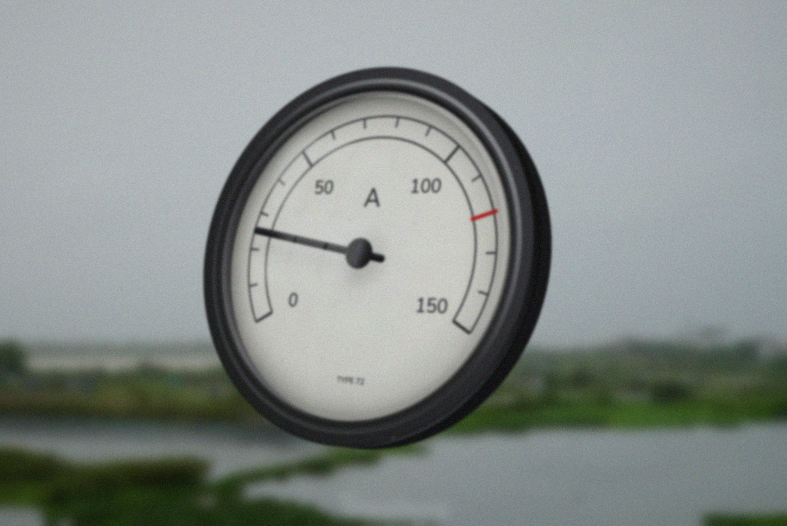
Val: 25 A
